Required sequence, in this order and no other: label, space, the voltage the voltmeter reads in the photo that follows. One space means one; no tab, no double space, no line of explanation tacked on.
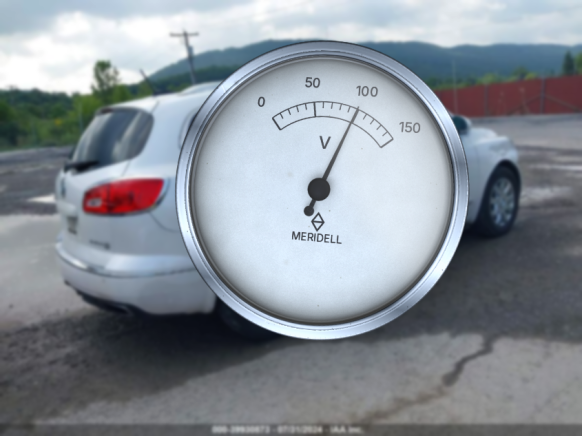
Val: 100 V
